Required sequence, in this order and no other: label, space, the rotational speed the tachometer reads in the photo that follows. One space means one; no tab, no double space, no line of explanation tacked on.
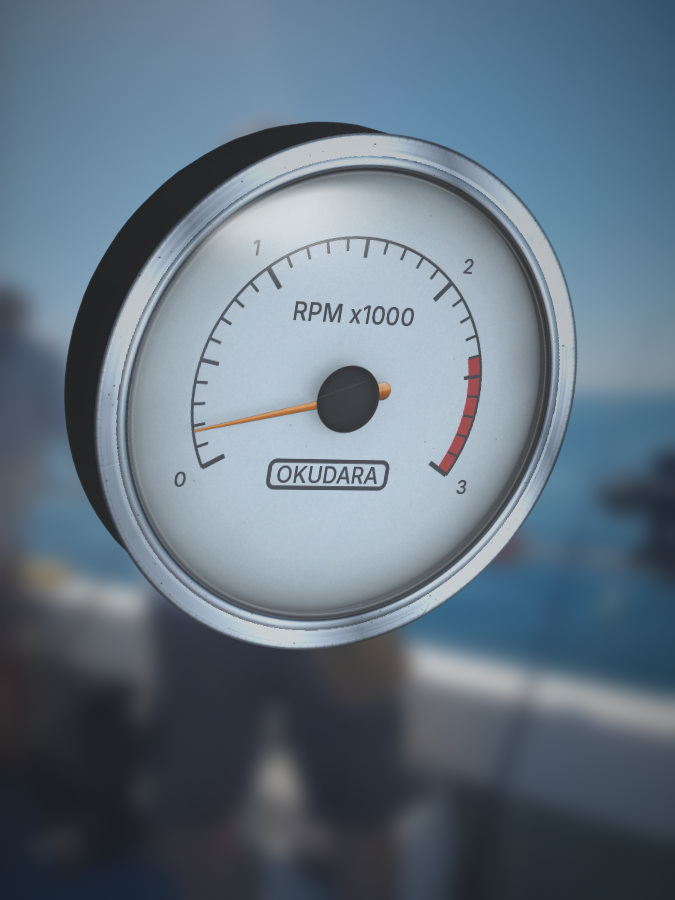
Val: 200 rpm
